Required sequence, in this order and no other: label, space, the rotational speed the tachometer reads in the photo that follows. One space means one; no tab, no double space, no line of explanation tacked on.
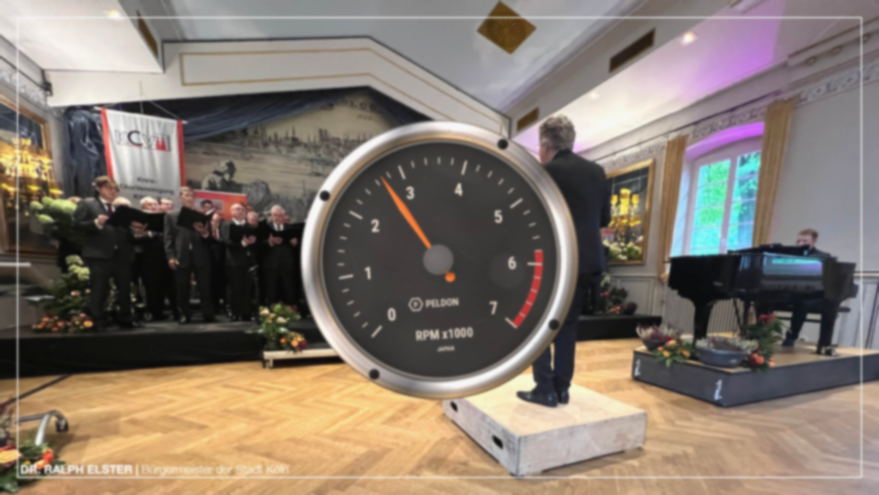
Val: 2700 rpm
